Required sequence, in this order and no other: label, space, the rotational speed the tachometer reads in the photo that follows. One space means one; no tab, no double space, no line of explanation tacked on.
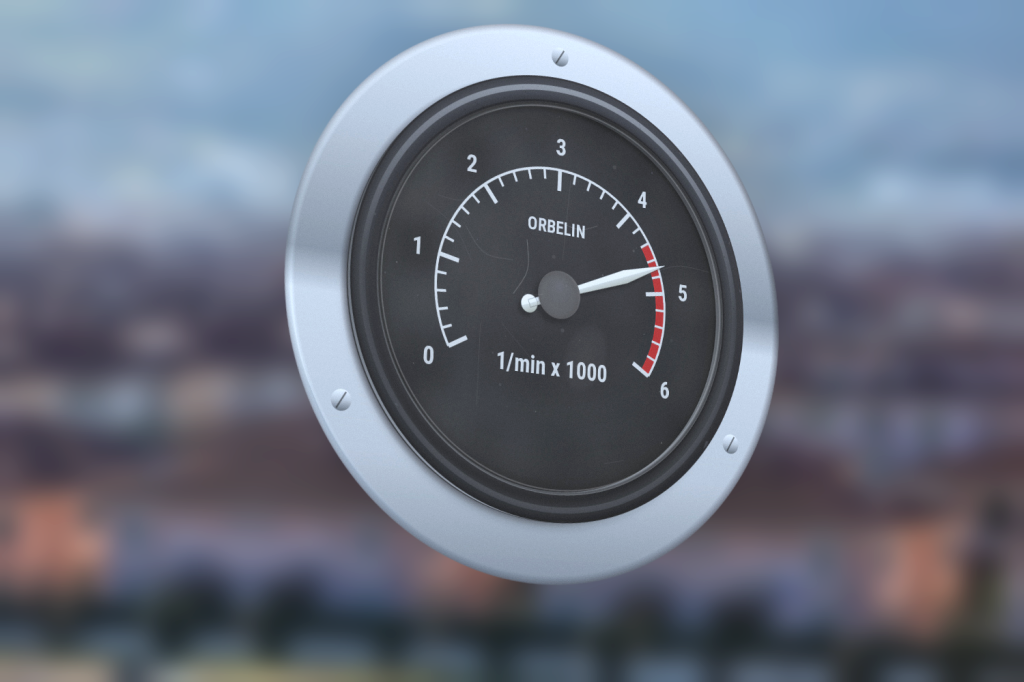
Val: 4700 rpm
